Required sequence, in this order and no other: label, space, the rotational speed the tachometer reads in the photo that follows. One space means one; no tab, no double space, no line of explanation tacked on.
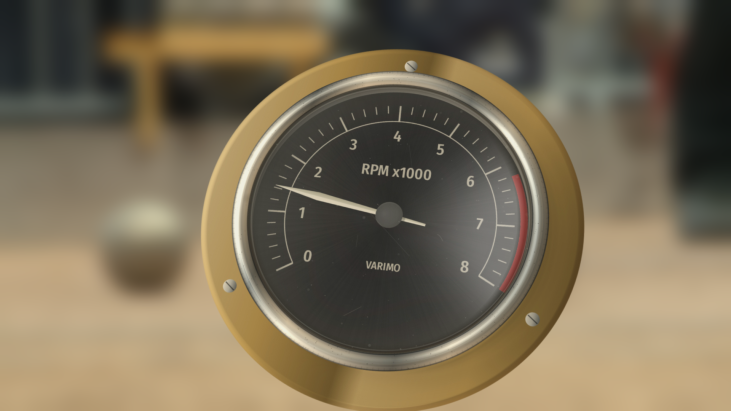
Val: 1400 rpm
